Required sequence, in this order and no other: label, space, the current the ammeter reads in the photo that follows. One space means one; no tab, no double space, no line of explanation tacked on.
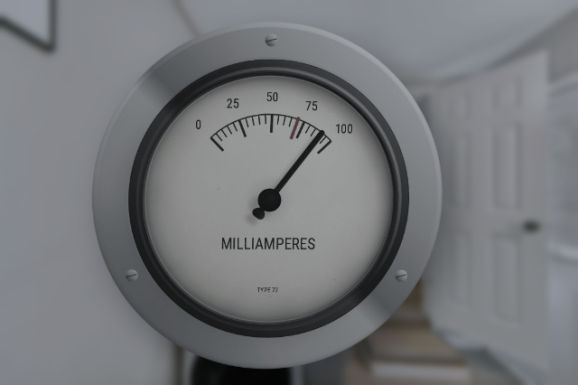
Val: 90 mA
